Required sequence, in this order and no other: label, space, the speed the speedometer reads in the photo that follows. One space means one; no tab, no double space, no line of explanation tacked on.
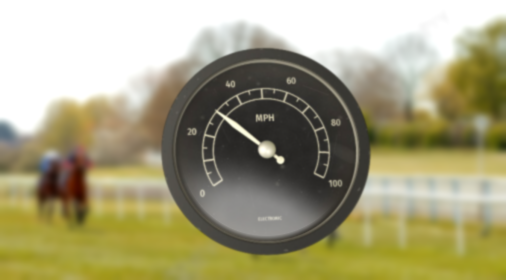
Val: 30 mph
